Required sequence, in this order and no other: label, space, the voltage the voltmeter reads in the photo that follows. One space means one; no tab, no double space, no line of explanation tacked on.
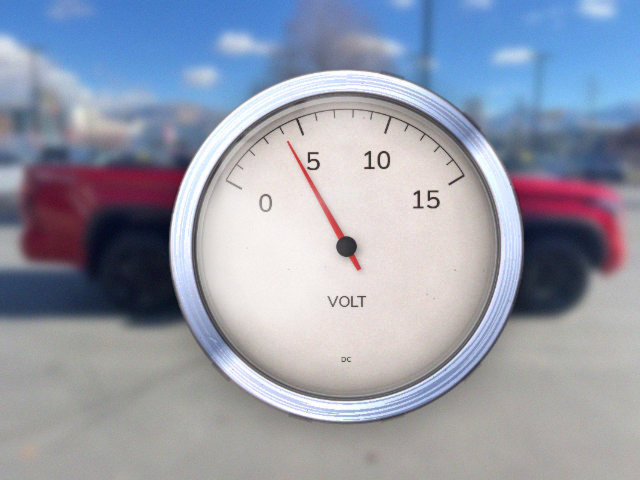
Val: 4 V
